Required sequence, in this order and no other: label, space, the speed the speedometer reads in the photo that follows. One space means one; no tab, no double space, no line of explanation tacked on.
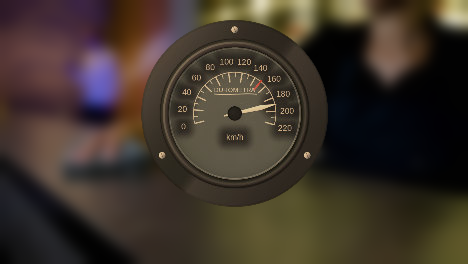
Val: 190 km/h
